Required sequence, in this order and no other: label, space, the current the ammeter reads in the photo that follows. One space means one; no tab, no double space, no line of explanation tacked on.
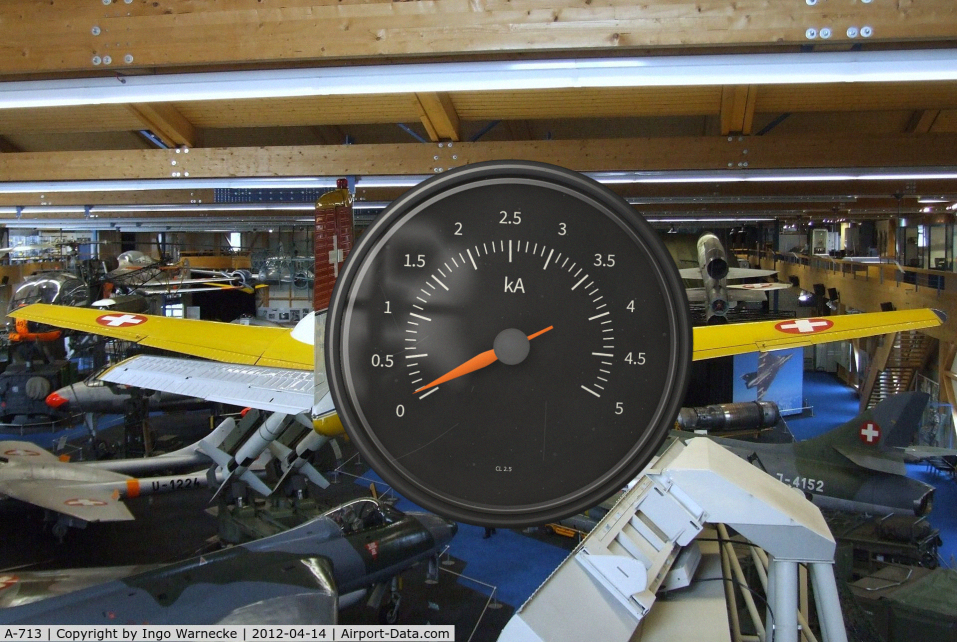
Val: 0.1 kA
